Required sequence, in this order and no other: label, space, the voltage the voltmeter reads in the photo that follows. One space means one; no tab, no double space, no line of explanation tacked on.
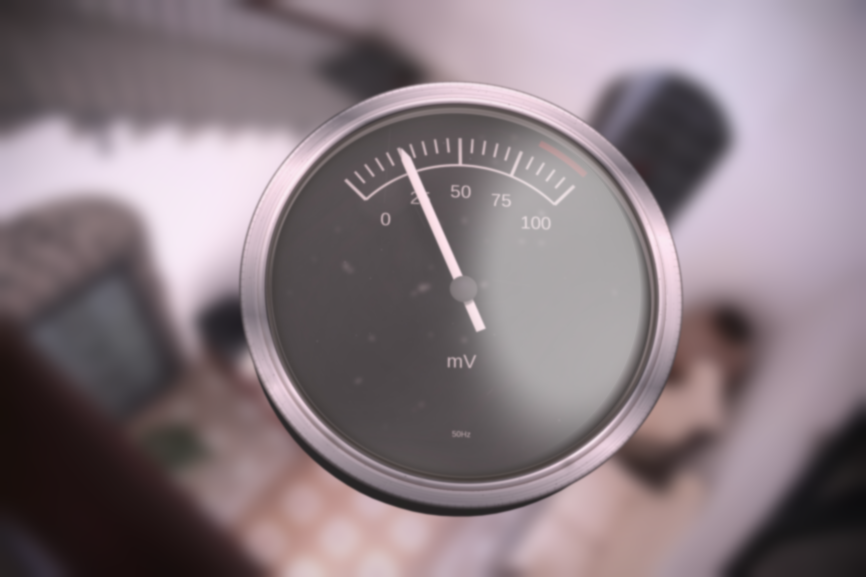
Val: 25 mV
